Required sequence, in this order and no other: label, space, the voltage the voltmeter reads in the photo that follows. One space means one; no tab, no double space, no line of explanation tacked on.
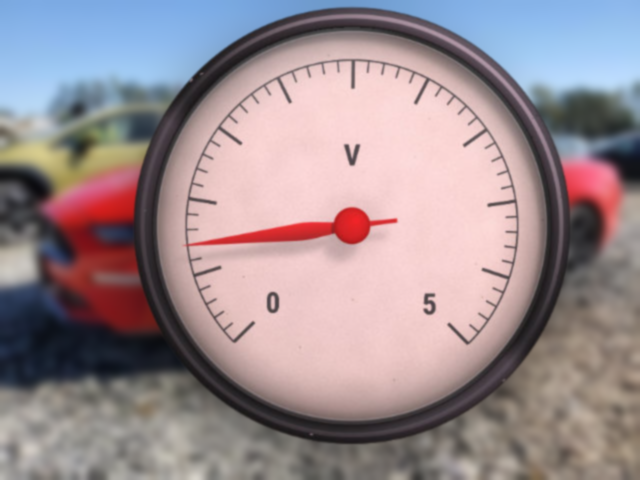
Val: 0.7 V
